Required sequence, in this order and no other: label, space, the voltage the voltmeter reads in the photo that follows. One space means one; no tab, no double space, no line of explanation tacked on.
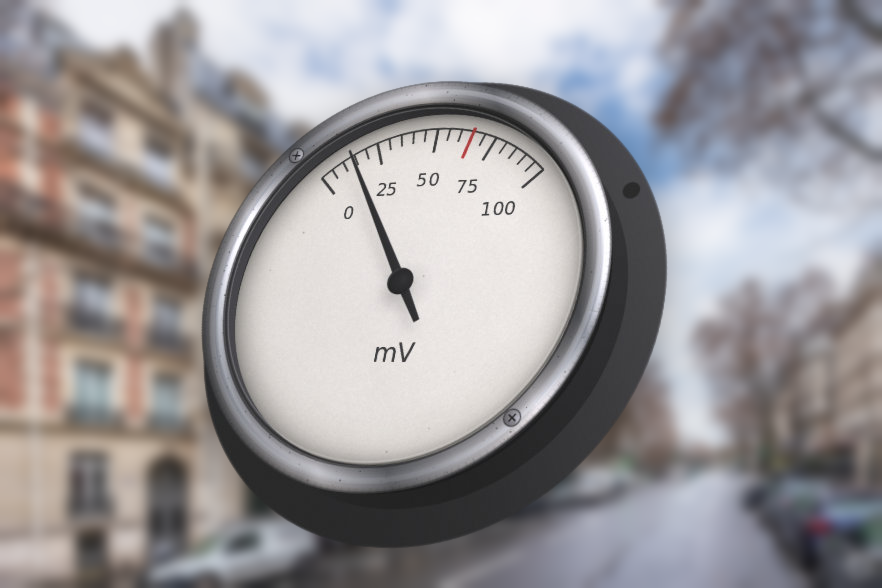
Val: 15 mV
